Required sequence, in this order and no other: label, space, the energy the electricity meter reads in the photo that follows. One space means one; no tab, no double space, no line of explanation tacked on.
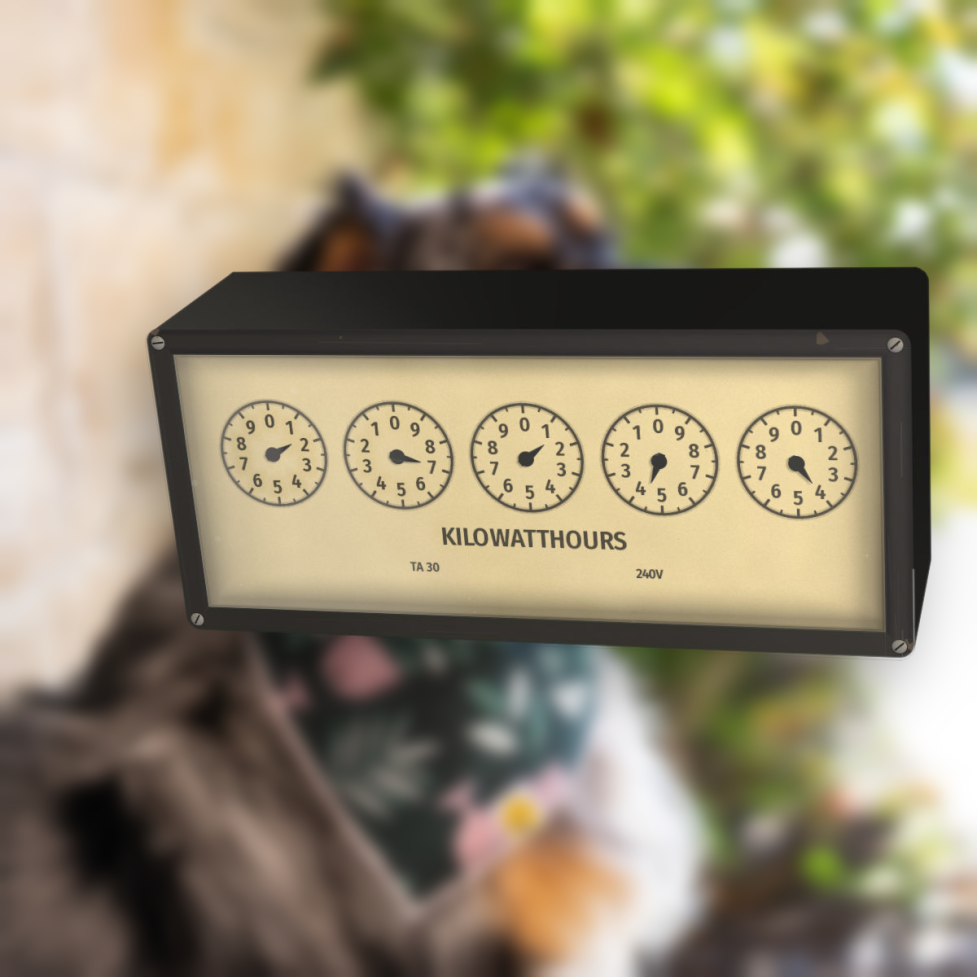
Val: 17144 kWh
